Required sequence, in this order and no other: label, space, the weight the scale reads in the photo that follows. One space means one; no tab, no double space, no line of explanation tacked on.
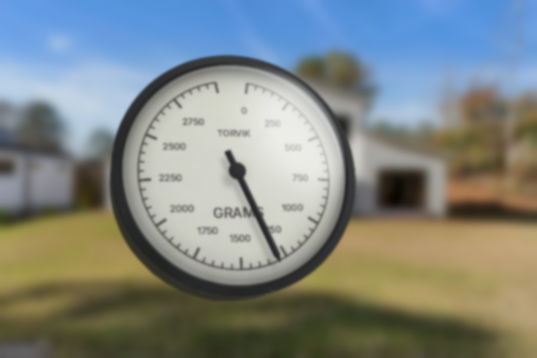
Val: 1300 g
